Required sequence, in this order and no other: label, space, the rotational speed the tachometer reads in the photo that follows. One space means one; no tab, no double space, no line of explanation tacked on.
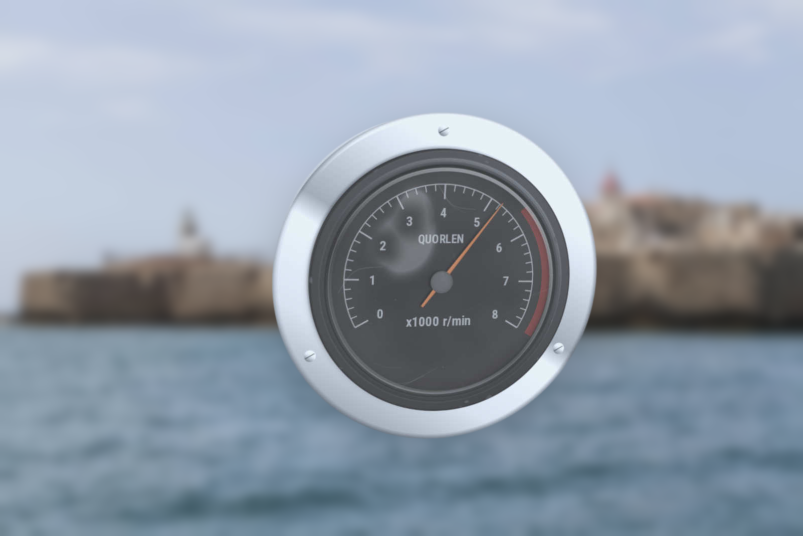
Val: 5200 rpm
